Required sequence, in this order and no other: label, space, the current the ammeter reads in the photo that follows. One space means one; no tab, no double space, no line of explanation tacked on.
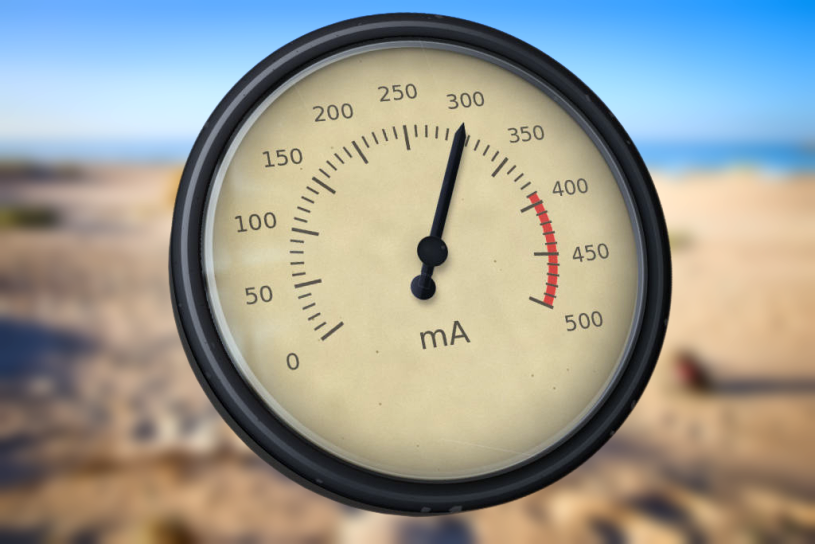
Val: 300 mA
